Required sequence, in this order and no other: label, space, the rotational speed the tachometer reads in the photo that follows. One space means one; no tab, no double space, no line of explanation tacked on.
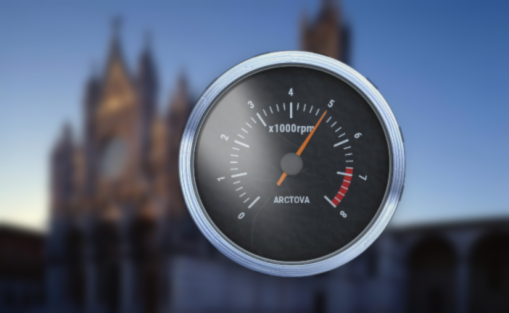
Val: 5000 rpm
